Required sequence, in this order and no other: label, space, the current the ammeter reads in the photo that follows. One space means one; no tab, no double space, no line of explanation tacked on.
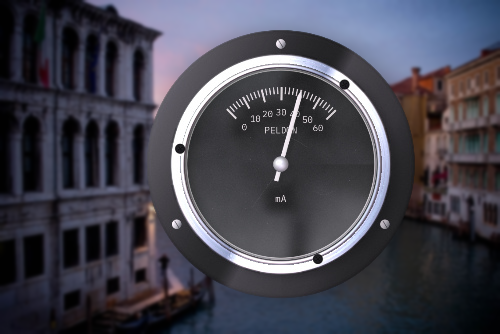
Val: 40 mA
